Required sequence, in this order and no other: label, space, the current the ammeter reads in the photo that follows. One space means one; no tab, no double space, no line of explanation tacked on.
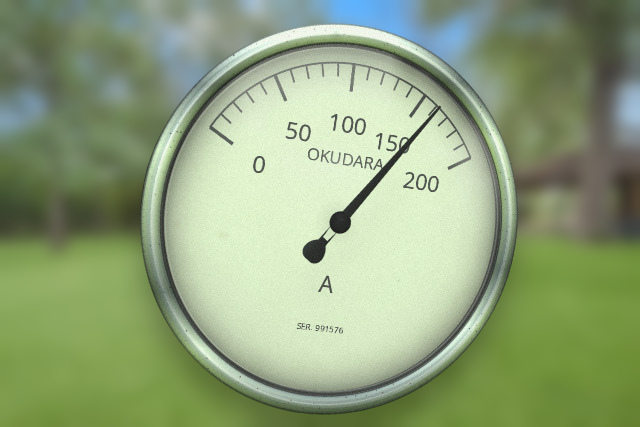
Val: 160 A
